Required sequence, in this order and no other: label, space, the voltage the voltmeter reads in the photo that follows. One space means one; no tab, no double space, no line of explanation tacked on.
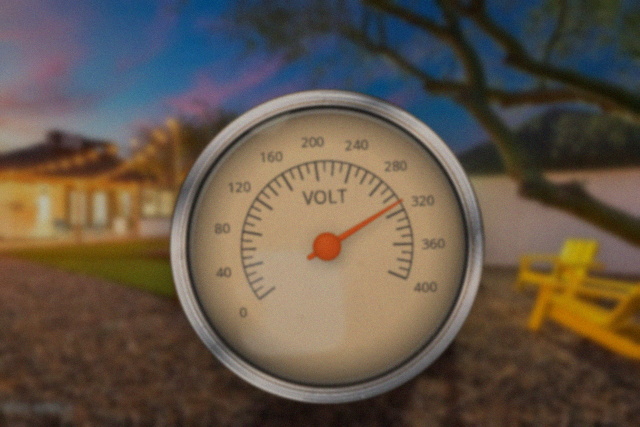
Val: 310 V
